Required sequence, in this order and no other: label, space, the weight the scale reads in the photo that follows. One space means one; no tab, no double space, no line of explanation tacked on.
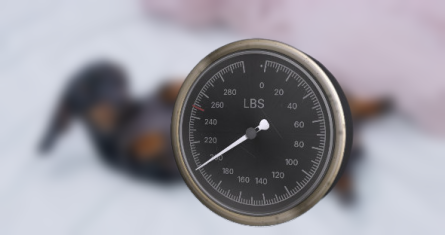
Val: 200 lb
